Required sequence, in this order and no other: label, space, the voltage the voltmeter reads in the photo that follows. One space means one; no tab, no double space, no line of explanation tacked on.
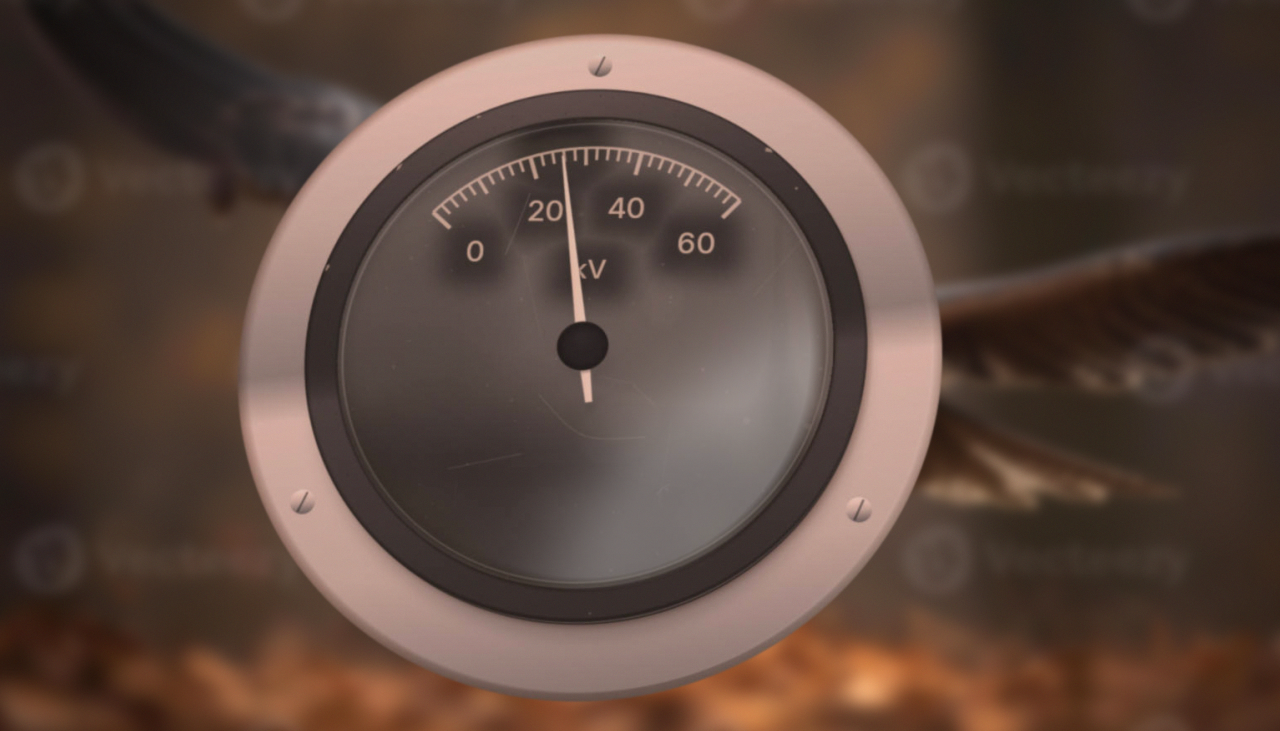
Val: 26 kV
